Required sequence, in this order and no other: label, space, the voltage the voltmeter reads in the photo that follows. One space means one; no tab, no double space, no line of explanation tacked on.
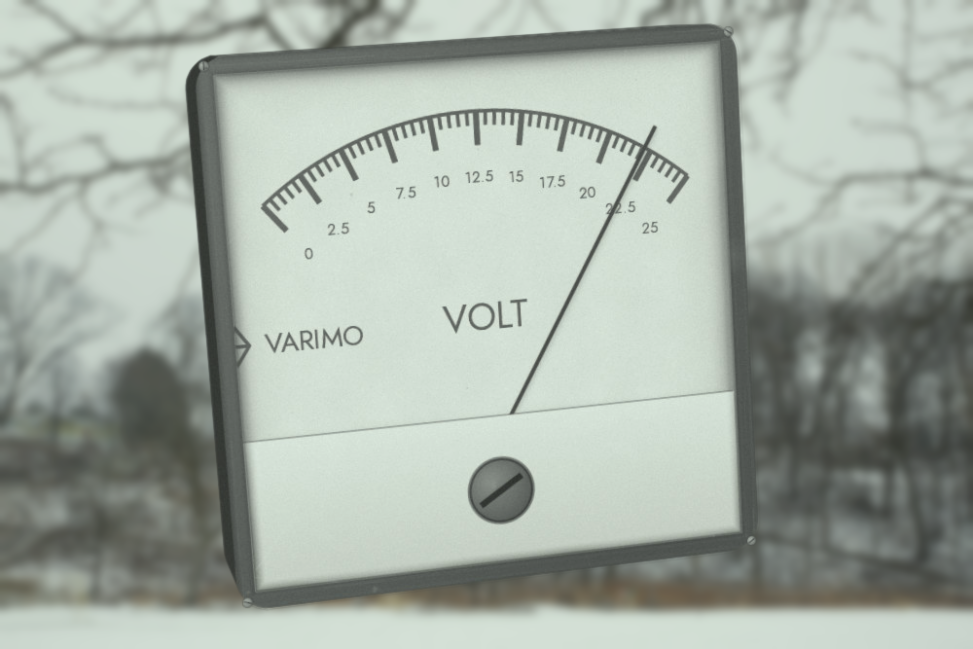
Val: 22 V
